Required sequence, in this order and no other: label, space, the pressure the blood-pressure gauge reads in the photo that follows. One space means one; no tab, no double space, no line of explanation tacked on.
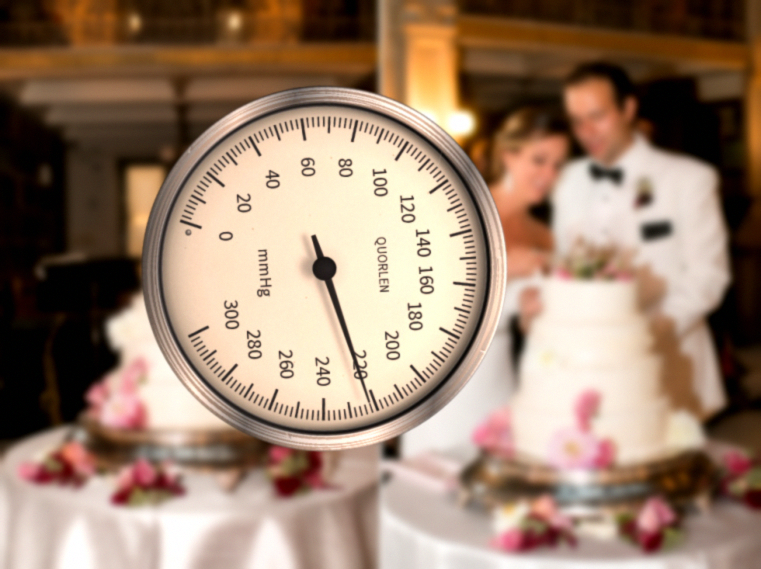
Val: 222 mmHg
